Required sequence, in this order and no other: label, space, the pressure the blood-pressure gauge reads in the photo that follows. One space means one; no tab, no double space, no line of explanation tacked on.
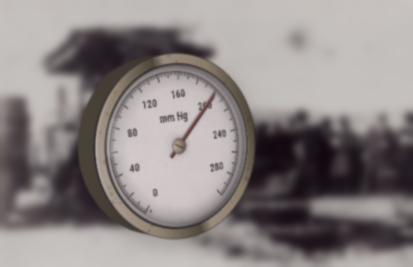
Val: 200 mmHg
